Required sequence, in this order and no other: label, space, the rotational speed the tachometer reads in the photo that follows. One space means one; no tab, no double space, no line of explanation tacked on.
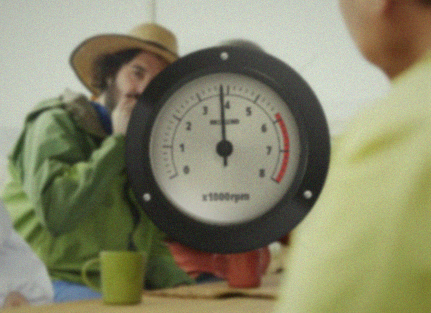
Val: 3800 rpm
